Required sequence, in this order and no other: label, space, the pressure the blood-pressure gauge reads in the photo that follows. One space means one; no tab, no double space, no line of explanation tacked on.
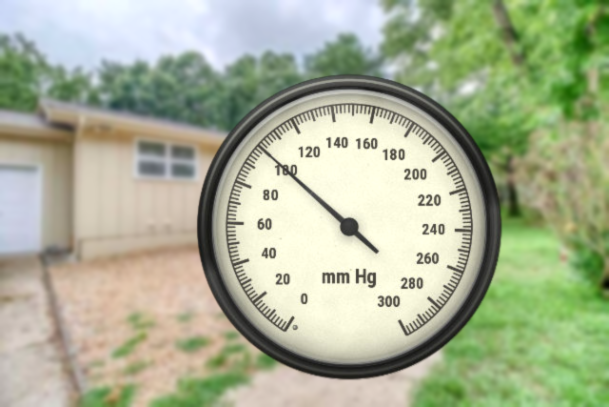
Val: 100 mmHg
